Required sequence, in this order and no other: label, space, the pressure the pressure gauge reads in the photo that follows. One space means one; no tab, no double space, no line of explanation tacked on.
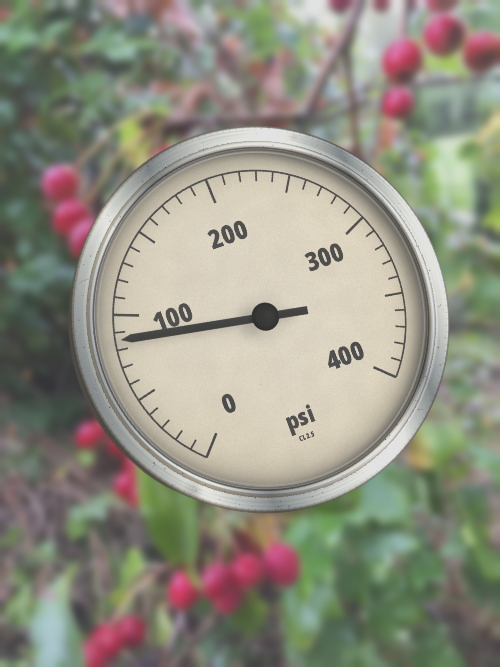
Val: 85 psi
